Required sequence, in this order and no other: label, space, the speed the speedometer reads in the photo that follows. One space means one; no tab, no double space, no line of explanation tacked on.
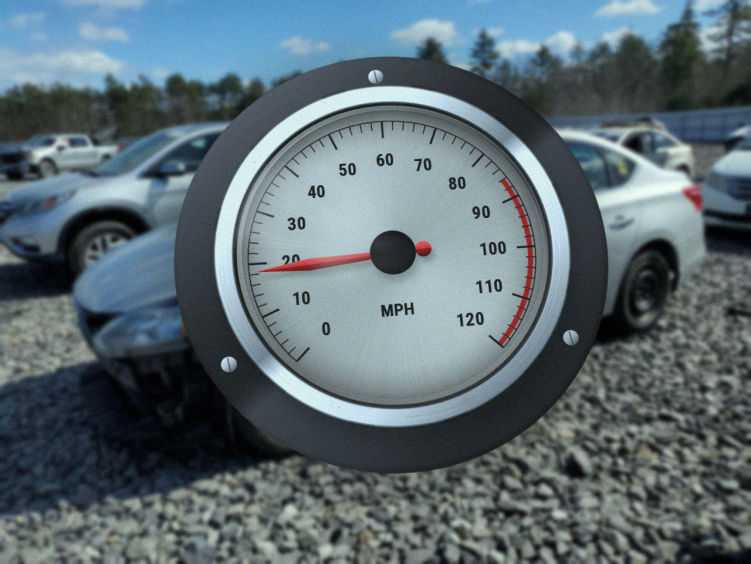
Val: 18 mph
